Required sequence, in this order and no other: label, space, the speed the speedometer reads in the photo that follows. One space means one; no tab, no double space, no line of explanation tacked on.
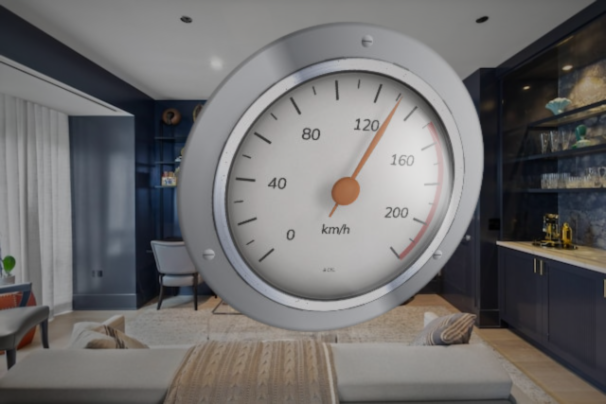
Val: 130 km/h
